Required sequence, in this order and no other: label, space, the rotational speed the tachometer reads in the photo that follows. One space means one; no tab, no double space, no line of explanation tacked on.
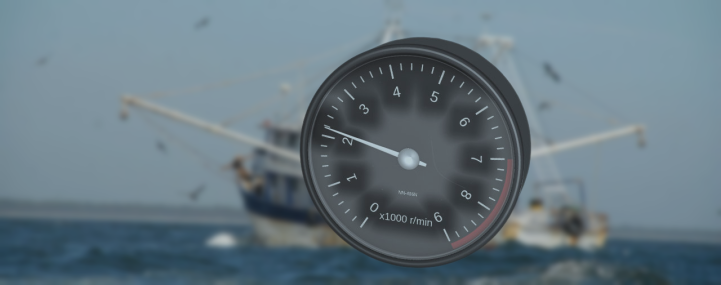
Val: 2200 rpm
